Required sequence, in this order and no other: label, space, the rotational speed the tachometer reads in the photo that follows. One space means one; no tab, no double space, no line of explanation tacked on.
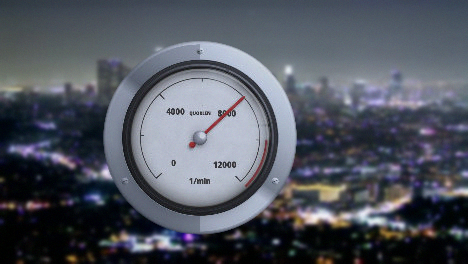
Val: 8000 rpm
